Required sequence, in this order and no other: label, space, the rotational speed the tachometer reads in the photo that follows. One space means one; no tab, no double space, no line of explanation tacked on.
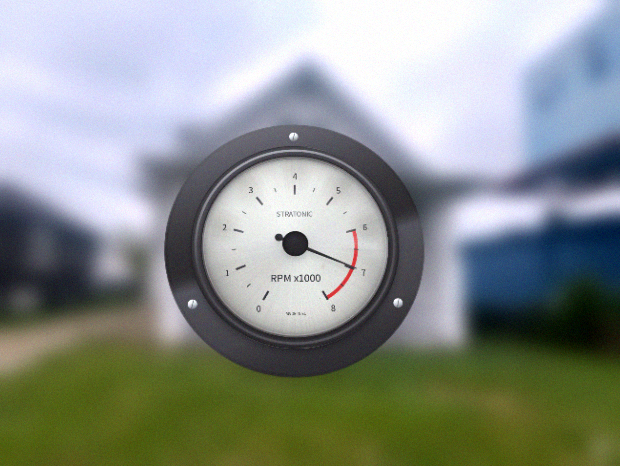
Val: 7000 rpm
